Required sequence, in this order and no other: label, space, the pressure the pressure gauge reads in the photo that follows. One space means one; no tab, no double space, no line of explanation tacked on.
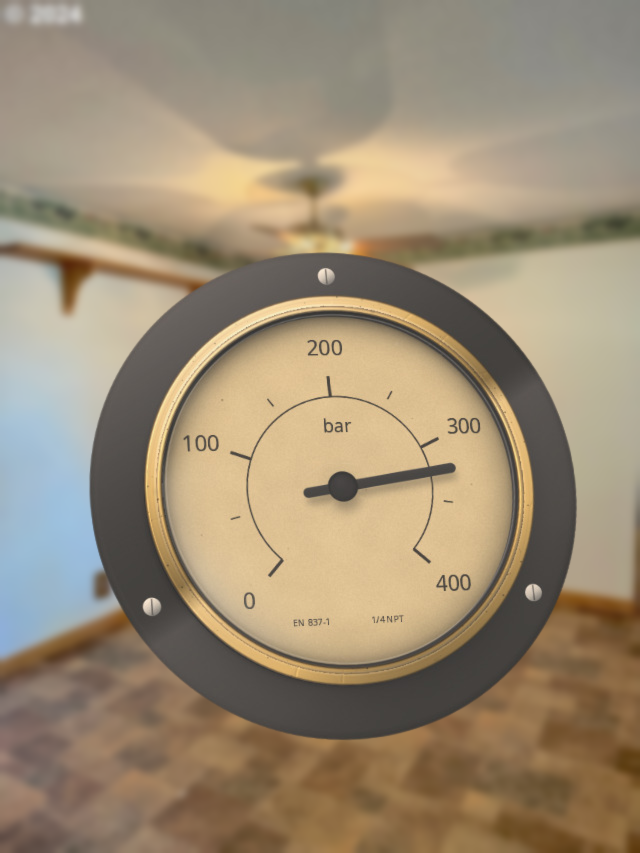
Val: 325 bar
